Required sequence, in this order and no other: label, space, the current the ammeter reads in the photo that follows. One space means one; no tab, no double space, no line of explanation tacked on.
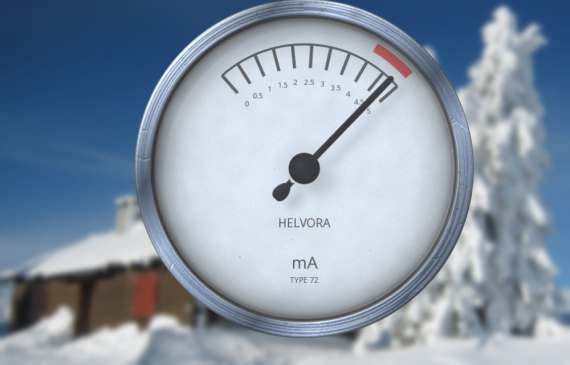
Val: 4.75 mA
